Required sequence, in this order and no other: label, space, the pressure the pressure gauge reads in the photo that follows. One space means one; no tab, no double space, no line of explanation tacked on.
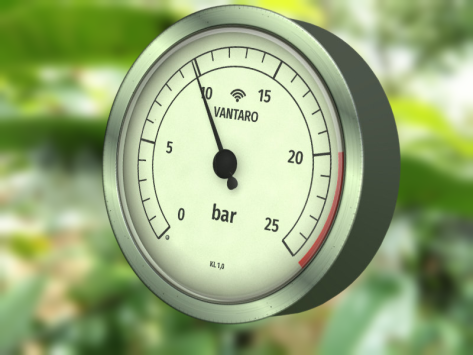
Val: 10 bar
